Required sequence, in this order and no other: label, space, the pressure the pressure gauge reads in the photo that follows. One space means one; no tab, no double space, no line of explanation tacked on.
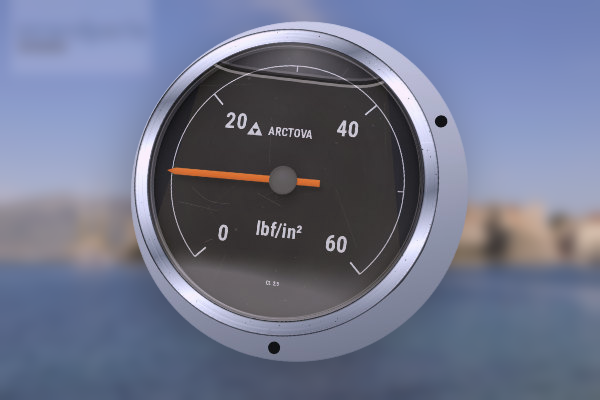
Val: 10 psi
